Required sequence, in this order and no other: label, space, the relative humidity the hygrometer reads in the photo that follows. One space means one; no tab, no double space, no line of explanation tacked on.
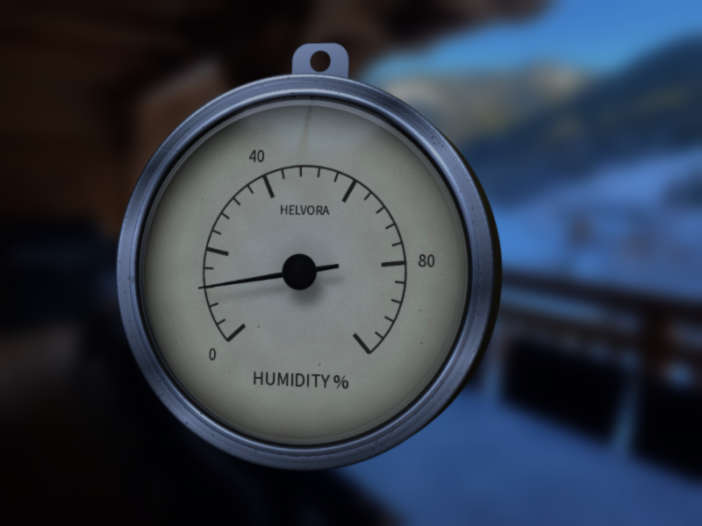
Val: 12 %
